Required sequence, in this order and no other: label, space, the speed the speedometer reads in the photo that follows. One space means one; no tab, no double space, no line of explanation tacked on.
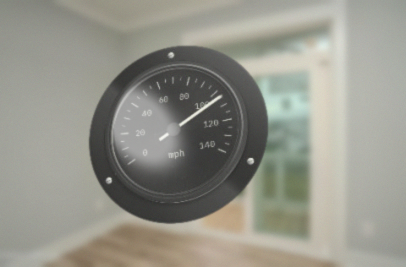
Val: 105 mph
